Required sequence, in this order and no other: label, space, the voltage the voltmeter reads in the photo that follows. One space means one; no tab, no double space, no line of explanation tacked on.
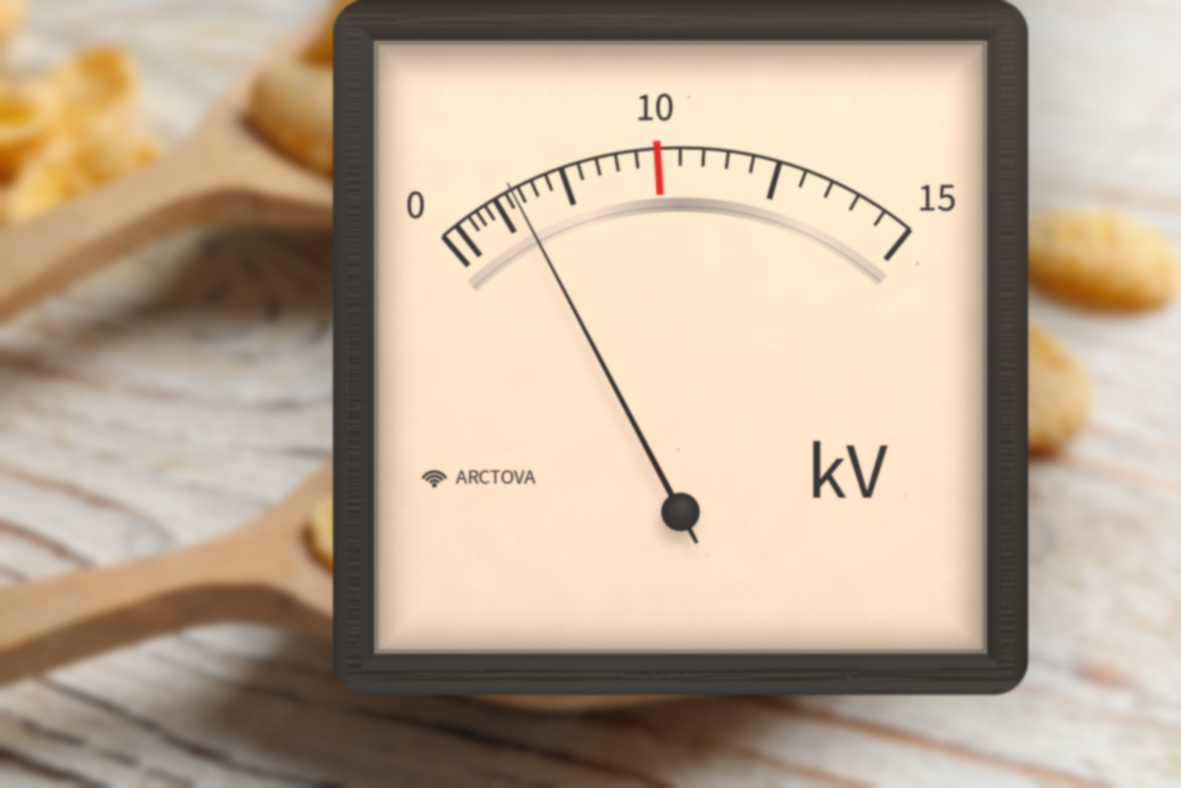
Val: 5.75 kV
